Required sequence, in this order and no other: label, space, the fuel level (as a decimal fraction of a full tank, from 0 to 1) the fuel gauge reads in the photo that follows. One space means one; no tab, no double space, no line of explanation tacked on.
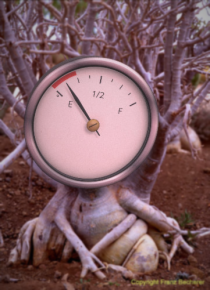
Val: 0.125
